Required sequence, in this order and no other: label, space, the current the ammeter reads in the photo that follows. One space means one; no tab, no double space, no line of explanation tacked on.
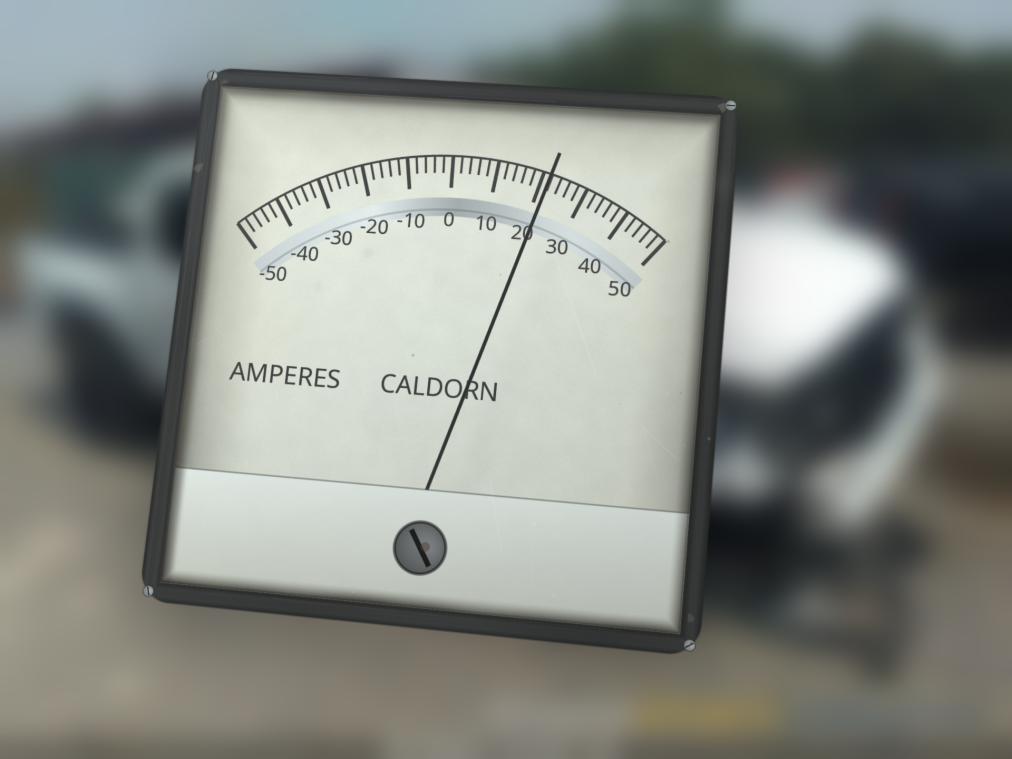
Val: 22 A
